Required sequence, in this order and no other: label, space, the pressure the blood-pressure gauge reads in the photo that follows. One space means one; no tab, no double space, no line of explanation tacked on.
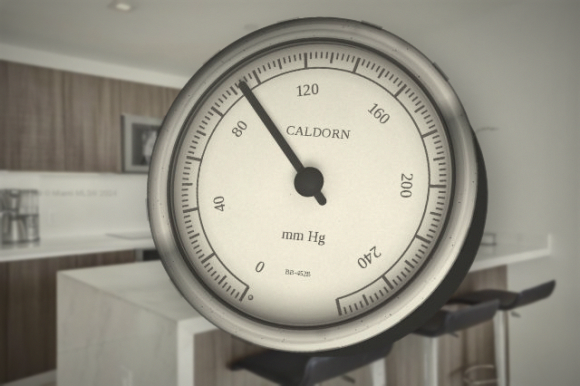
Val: 94 mmHg
